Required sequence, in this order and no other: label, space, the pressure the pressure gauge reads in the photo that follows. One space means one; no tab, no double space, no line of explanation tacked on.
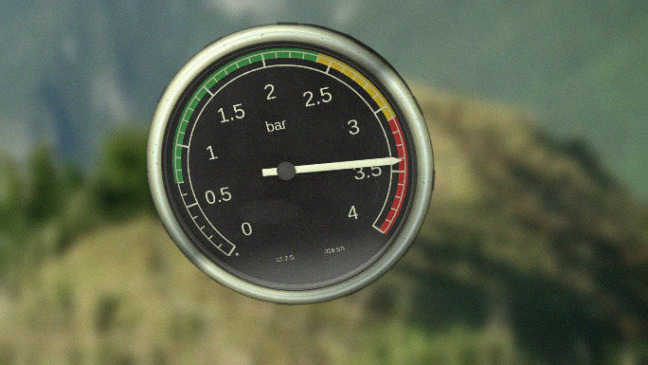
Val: 3.4 bar
